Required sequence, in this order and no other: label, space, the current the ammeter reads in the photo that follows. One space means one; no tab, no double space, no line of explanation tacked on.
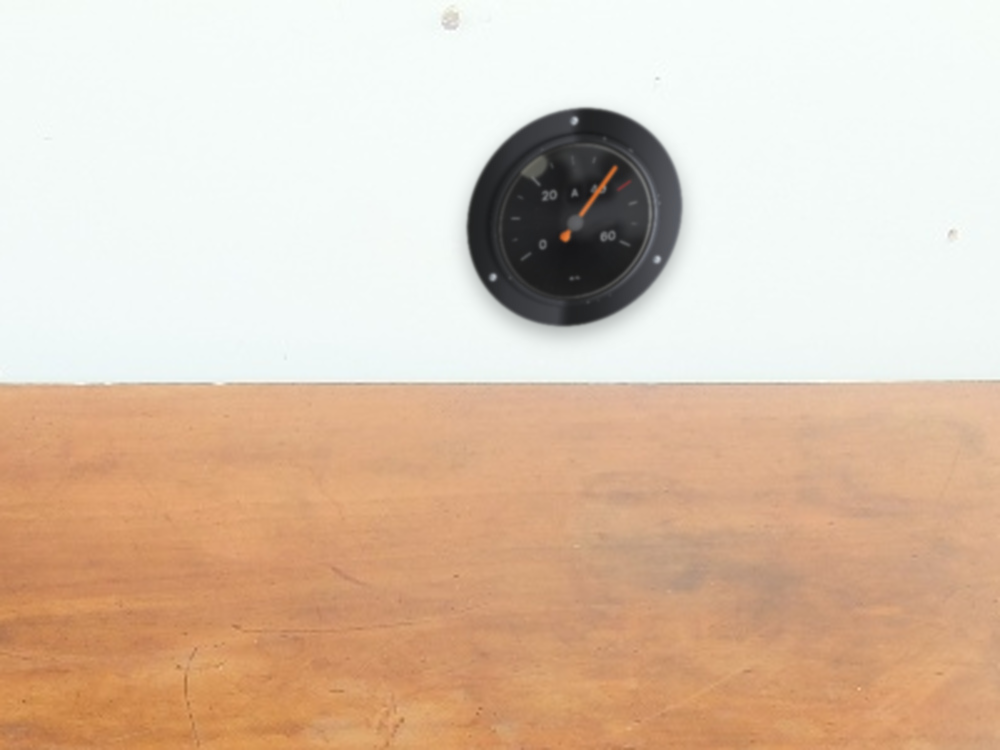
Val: 40 A
